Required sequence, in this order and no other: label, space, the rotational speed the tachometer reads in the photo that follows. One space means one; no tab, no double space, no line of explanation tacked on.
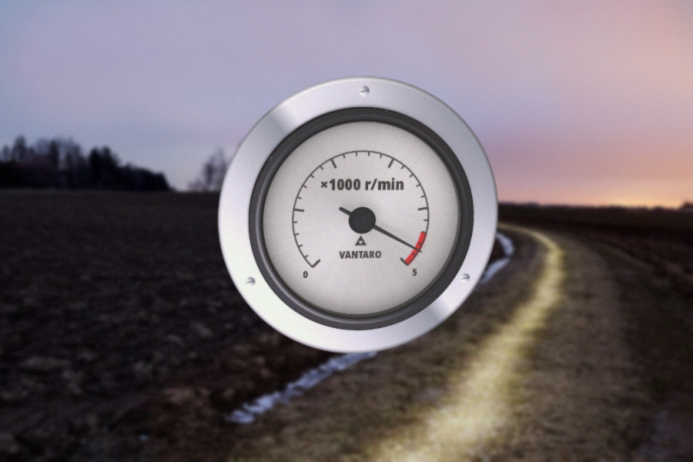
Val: 4700 rpm
